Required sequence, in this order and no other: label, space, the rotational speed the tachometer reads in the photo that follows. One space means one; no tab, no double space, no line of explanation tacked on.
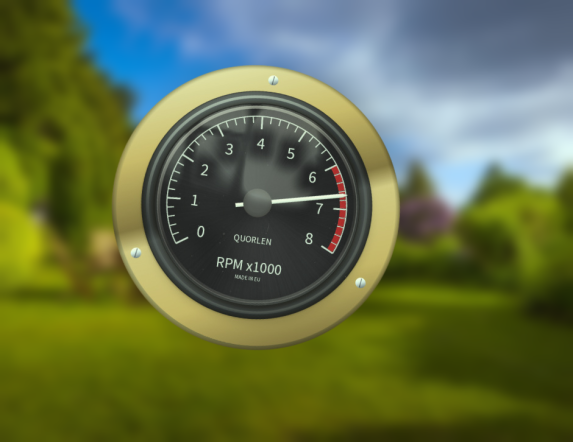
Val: 6700 rpm
